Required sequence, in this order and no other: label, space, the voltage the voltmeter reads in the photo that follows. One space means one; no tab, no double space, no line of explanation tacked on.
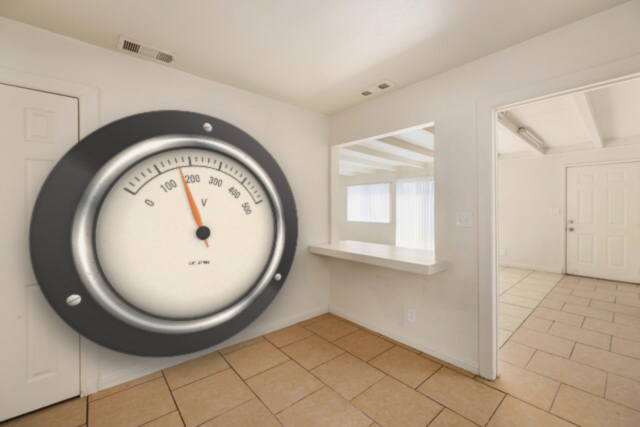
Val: 160 V
